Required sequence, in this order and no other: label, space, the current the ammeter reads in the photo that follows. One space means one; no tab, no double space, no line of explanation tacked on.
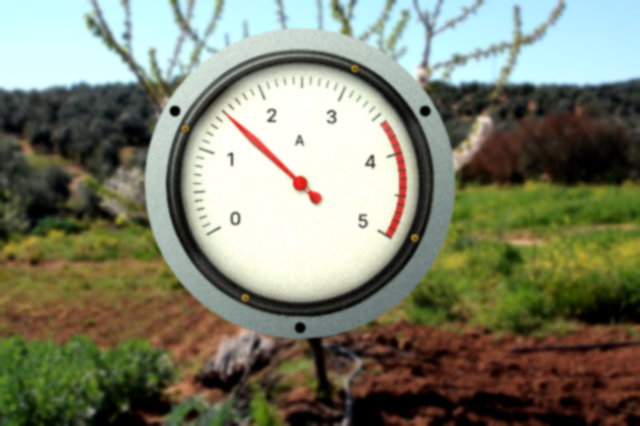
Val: 1.5 A
